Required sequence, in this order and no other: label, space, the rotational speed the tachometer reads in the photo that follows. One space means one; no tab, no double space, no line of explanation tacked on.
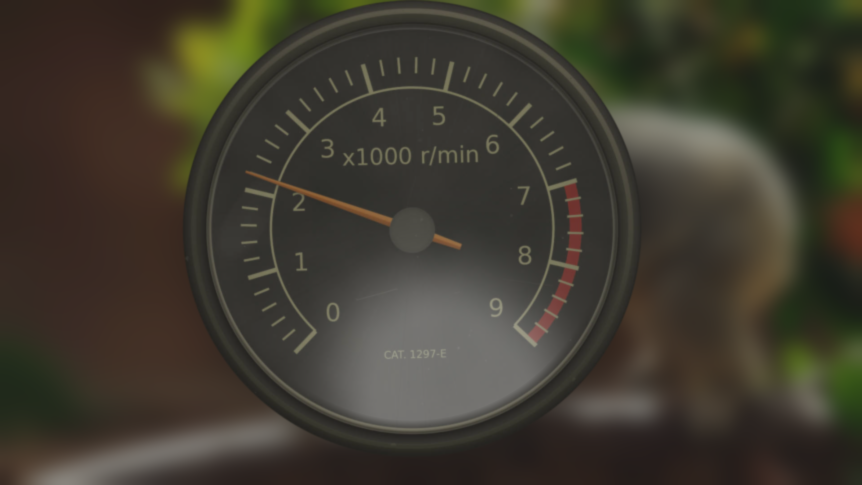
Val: 2200 rpm
